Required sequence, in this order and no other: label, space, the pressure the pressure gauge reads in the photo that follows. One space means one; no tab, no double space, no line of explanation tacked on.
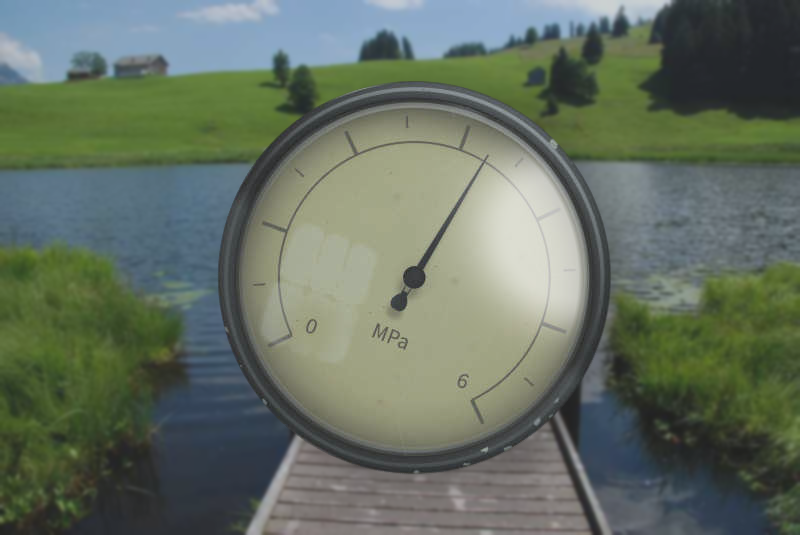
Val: 3.25 MPa
